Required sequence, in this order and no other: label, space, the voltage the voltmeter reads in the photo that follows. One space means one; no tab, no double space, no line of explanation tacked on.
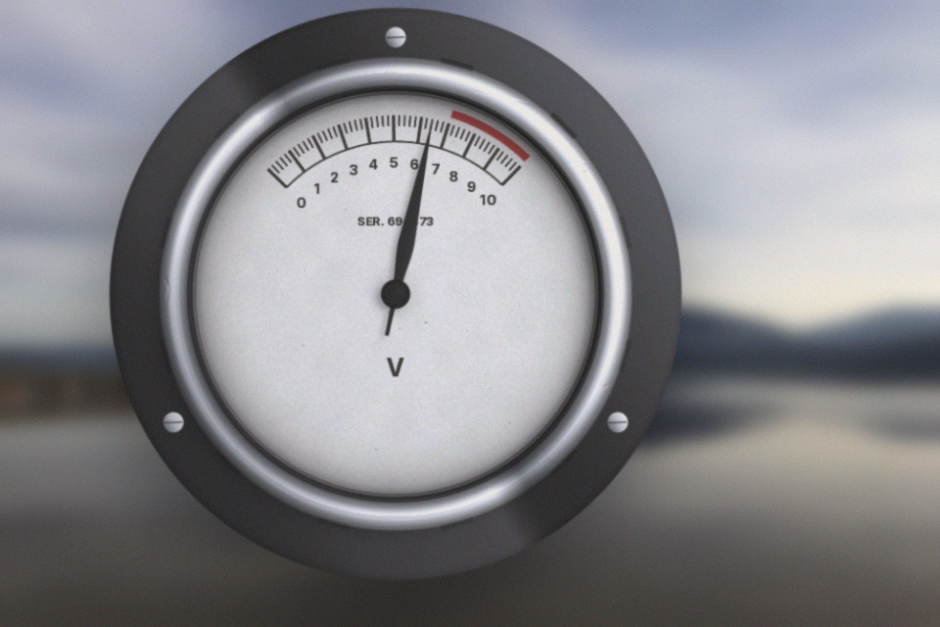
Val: 6.4 V
